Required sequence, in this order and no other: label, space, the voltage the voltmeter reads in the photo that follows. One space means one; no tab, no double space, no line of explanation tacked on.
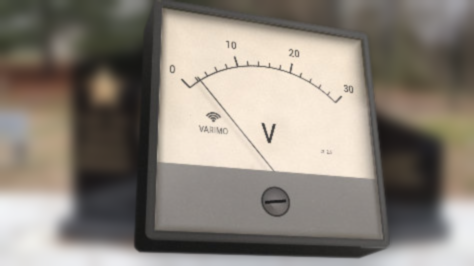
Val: 2 V
